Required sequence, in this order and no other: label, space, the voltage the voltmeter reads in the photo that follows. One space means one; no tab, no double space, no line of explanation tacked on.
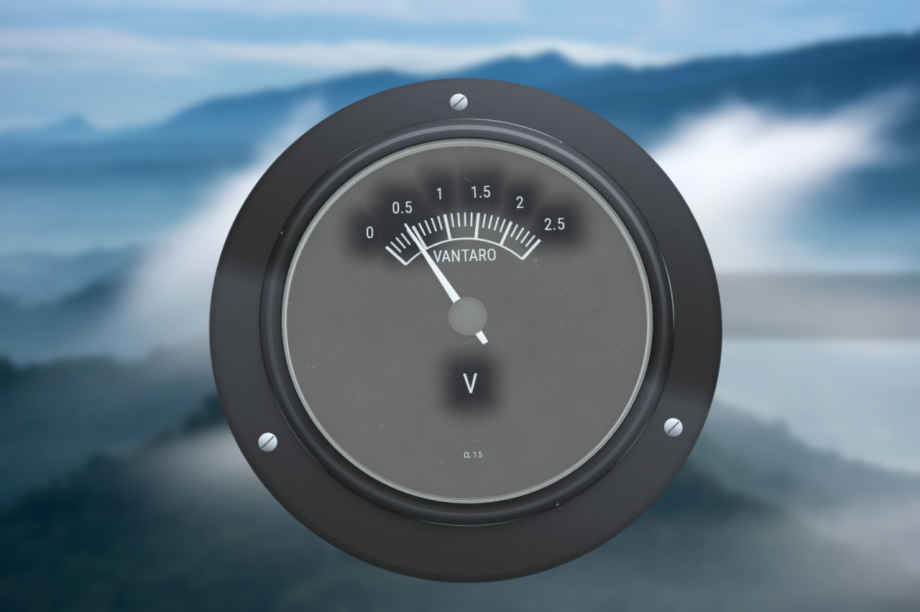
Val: 0.4 V
